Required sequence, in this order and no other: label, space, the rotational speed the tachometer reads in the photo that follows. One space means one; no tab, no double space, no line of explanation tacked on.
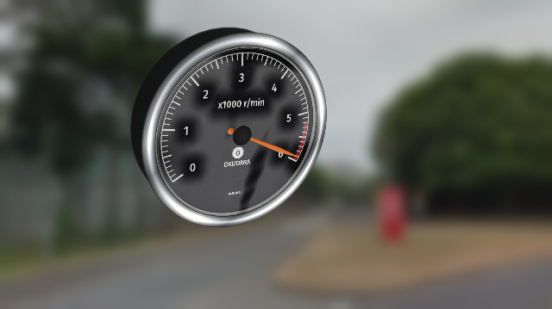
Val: 5900 rpm
